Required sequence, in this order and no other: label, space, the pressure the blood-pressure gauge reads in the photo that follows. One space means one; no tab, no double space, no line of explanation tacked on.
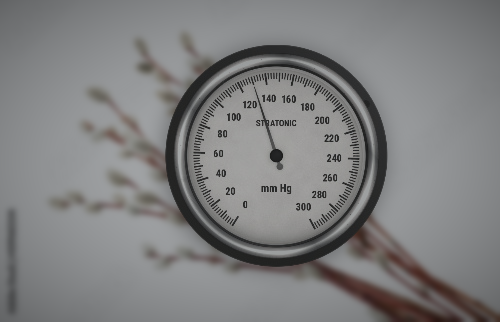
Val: 130 mmHg
